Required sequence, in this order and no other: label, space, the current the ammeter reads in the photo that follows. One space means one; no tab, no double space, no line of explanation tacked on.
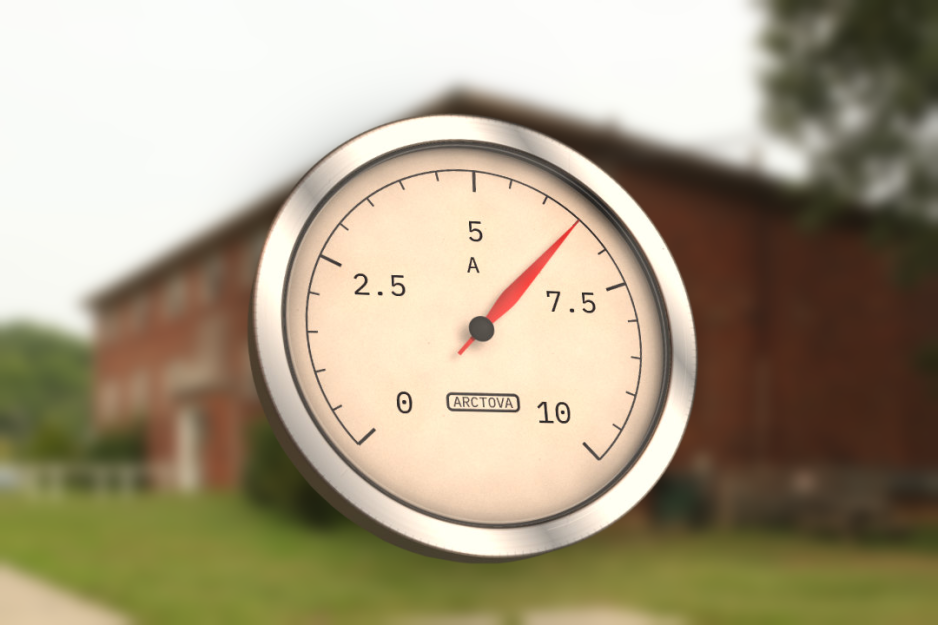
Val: 6.5 A
